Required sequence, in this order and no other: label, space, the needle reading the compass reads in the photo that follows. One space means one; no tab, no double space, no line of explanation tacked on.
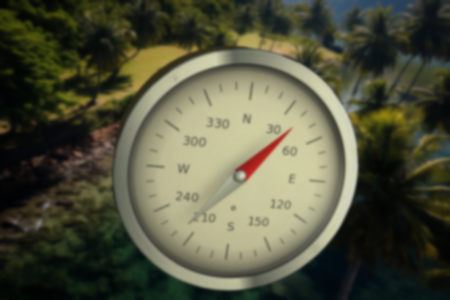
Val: 40 °
